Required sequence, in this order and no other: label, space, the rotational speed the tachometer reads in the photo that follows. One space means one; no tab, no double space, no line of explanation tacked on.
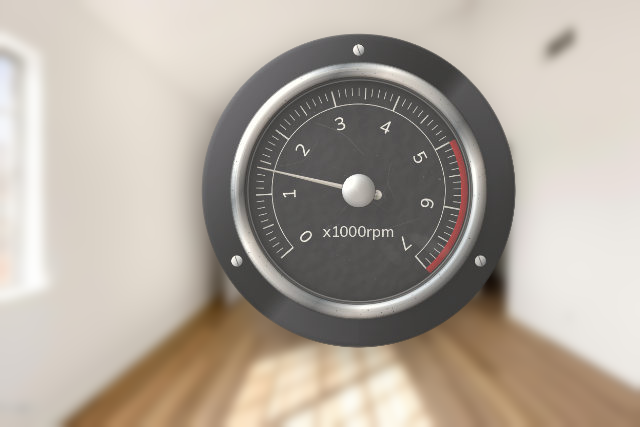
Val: 1400 rpm
